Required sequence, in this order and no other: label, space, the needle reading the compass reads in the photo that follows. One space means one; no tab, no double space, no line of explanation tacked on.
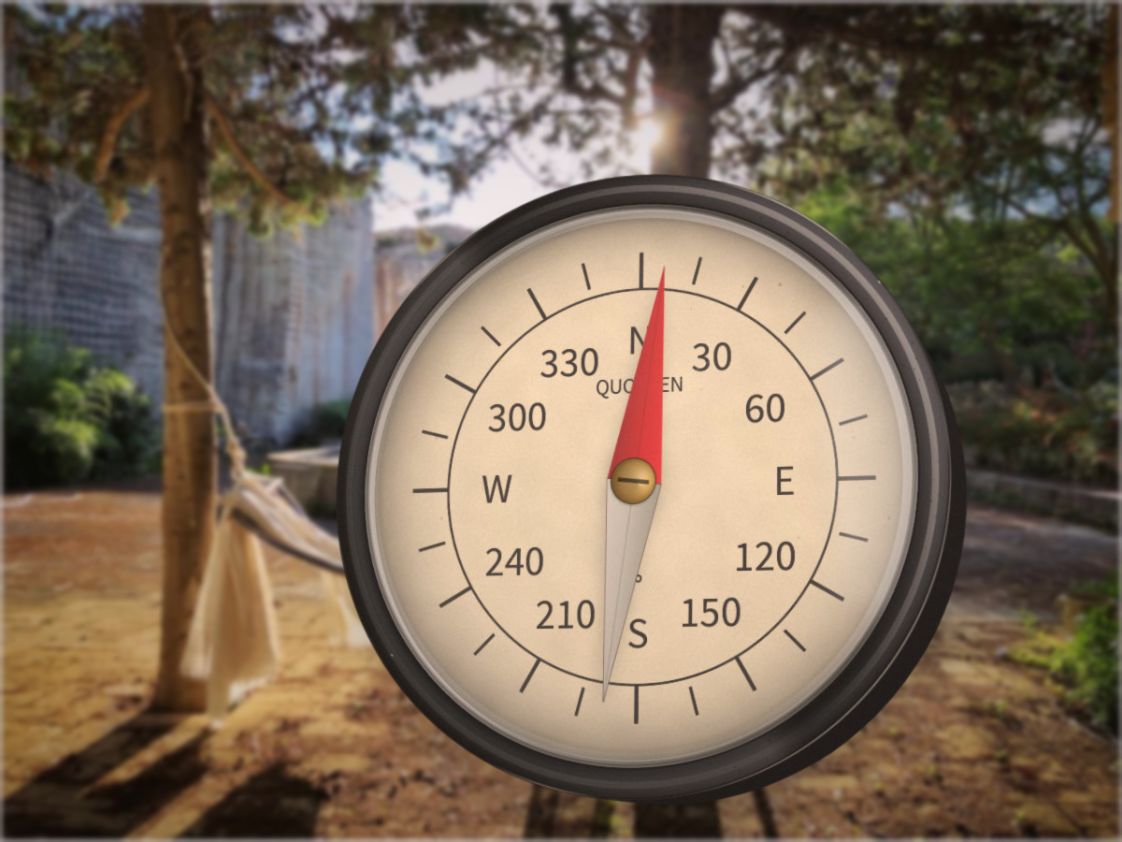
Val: 7.5 °
